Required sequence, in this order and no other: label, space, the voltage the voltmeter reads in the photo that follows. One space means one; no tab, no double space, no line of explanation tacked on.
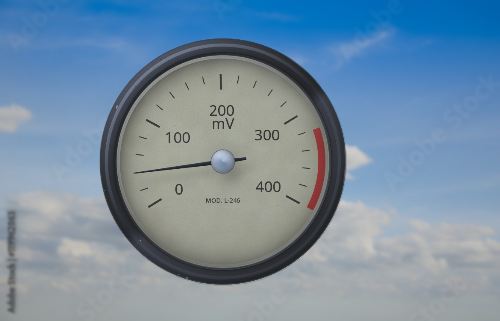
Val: 40 mV
